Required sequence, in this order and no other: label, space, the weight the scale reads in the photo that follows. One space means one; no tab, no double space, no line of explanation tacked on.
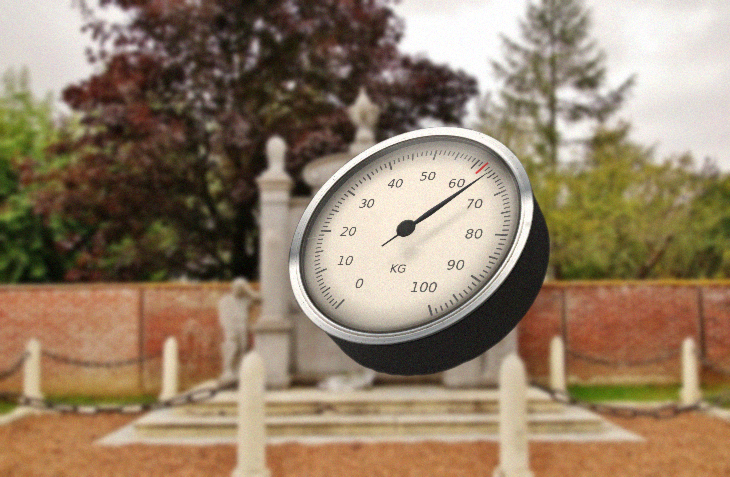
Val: 65 kg
